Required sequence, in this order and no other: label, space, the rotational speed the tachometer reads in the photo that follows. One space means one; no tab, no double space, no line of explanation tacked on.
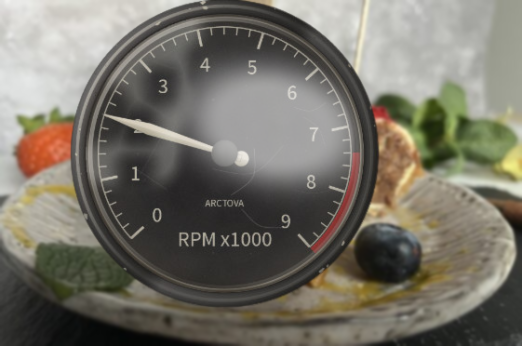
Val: 2000 rpm
